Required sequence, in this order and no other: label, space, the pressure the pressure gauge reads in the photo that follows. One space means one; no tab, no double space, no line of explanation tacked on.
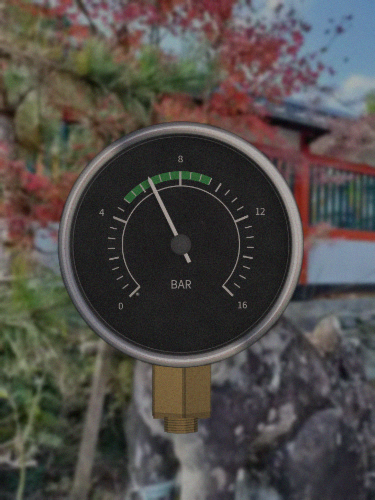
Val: 6.5 bar
